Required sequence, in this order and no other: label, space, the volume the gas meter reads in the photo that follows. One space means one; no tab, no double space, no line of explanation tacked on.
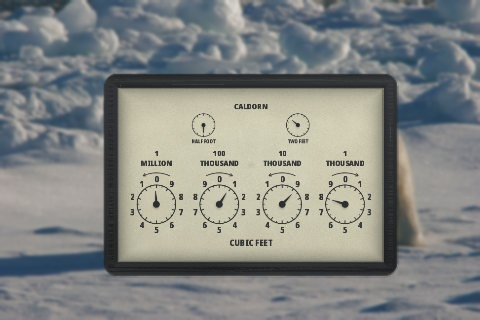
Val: 8800 ft³
